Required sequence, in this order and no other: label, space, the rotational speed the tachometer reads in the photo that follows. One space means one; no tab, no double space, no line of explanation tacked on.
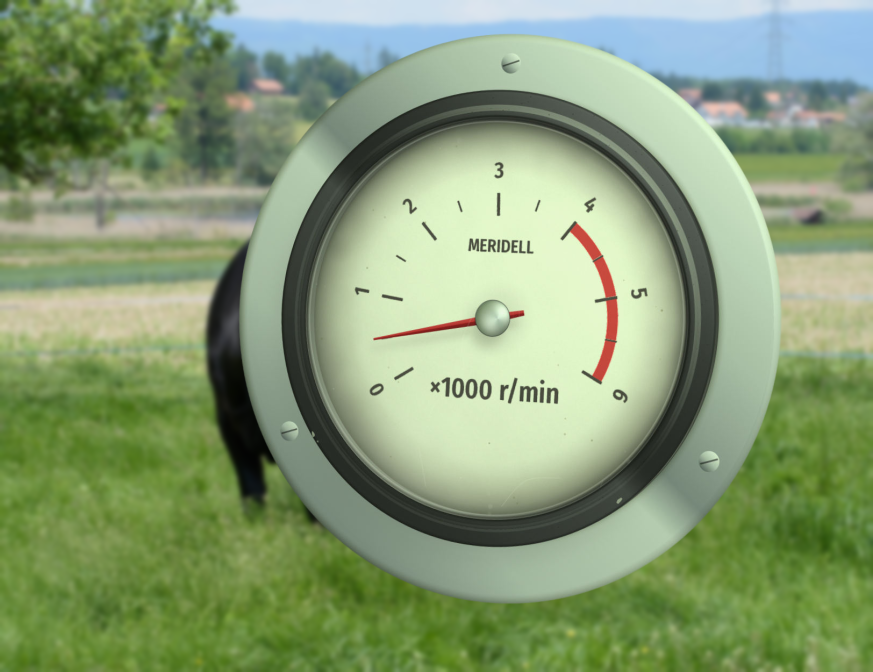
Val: 500 rpm
